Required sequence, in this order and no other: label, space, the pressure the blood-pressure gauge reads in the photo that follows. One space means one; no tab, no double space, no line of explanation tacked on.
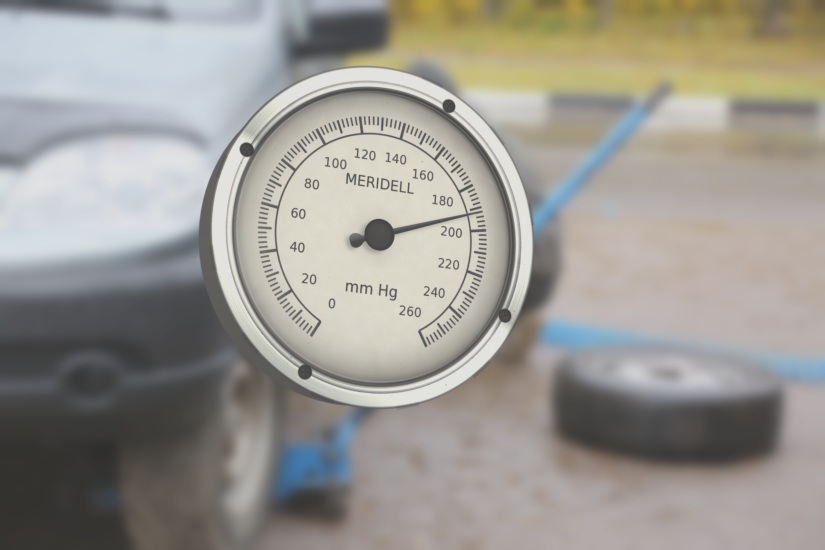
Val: 192 mmHg
